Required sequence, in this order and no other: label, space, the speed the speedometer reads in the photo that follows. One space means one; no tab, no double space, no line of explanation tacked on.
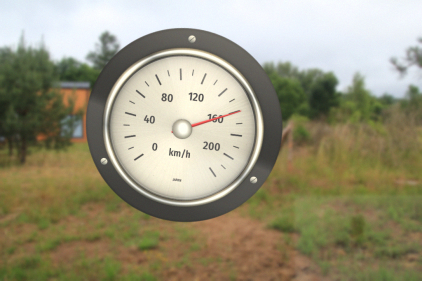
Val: 160 km/h
